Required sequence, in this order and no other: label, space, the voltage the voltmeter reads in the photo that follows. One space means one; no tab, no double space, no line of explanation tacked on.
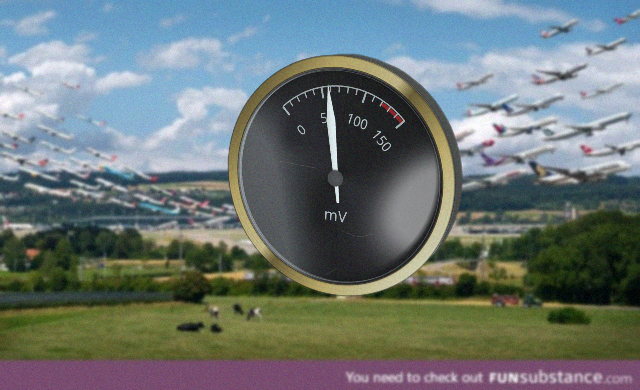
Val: 60 mV
